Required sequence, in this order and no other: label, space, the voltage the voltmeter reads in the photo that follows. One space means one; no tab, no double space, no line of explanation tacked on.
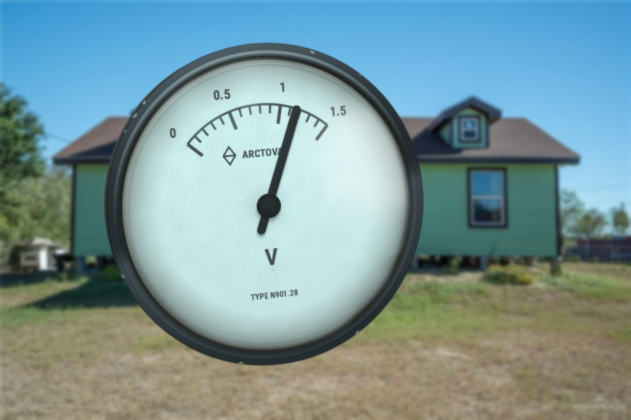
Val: 1.15 V
